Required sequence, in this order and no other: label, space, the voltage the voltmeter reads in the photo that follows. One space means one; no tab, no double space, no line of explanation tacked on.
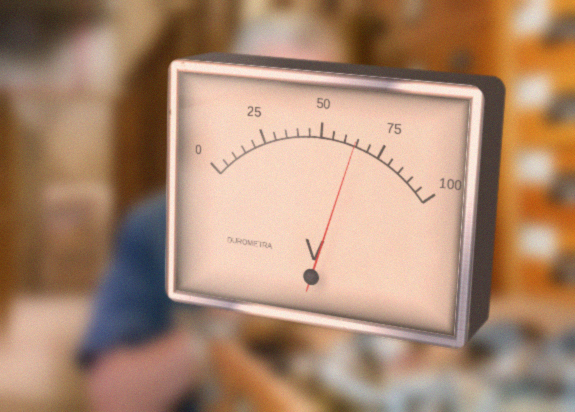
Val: 65 V
